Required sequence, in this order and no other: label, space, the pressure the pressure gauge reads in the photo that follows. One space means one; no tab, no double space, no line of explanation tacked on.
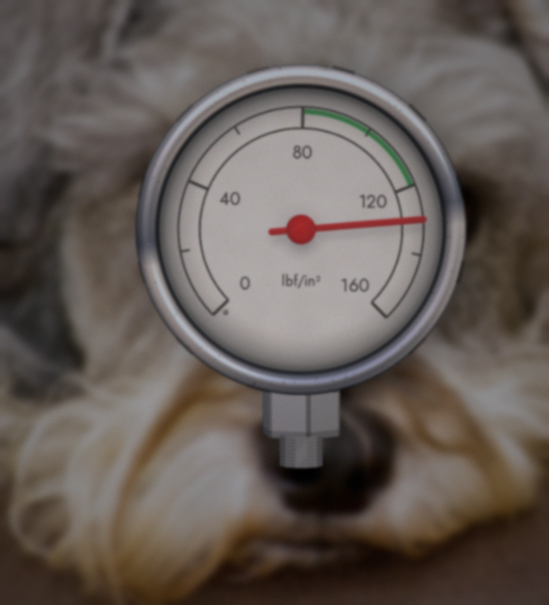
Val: 130 psi
